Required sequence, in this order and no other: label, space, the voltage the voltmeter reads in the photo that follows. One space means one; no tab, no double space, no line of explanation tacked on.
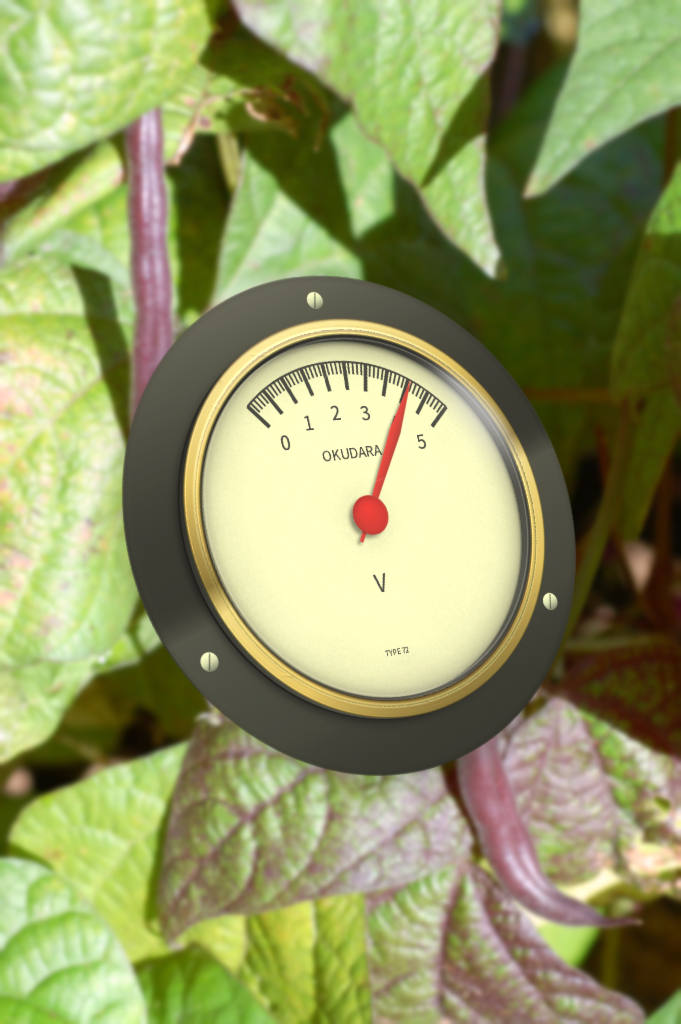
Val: 4 V
